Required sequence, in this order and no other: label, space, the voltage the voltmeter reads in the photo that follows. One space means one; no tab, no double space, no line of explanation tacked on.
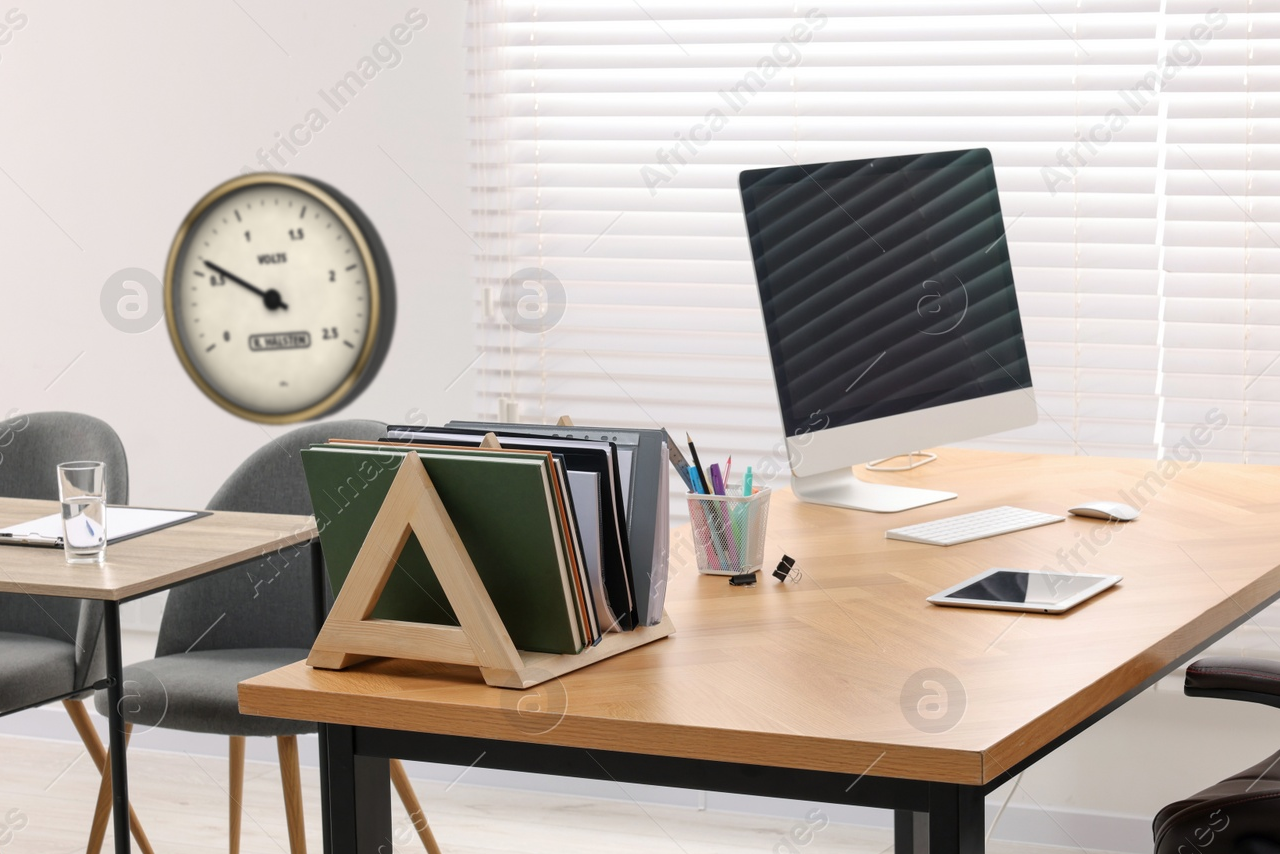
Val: 0.6 V
